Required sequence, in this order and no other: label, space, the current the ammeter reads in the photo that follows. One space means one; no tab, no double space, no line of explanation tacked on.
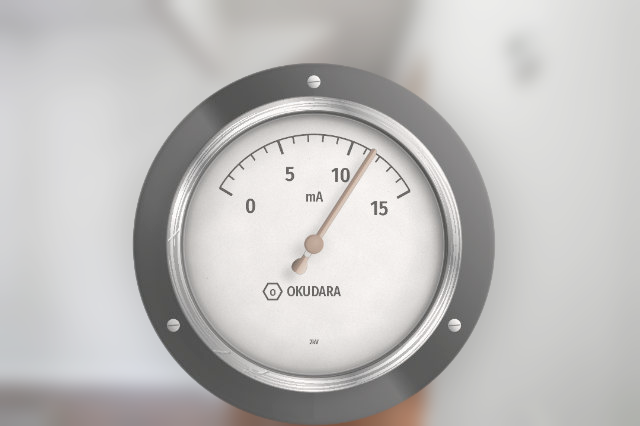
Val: 11.5 mA
